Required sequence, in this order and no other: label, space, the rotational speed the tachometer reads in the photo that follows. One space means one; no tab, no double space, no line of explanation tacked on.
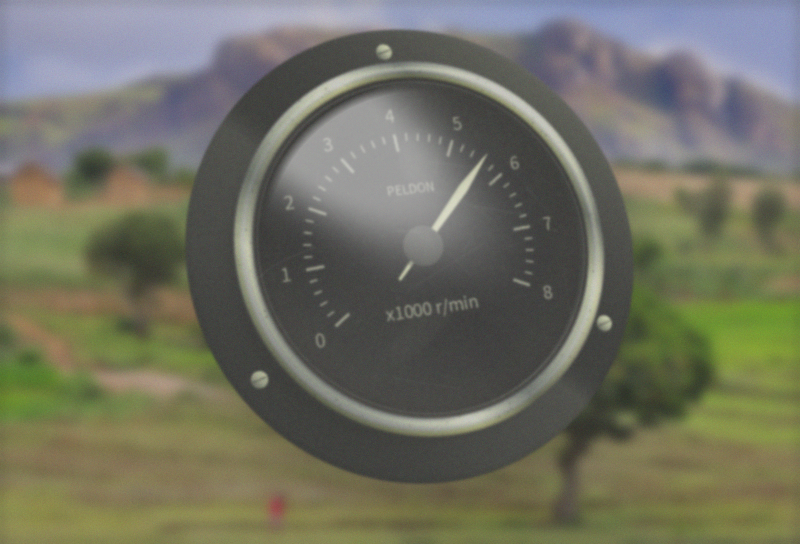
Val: 5600 rpm
